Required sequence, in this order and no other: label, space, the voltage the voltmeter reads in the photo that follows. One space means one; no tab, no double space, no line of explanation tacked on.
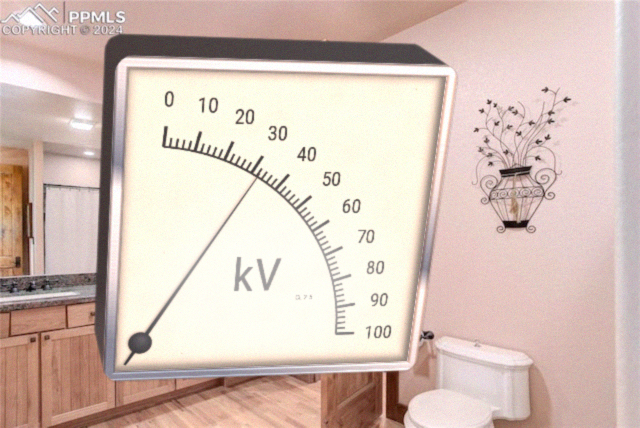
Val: 32 kV
